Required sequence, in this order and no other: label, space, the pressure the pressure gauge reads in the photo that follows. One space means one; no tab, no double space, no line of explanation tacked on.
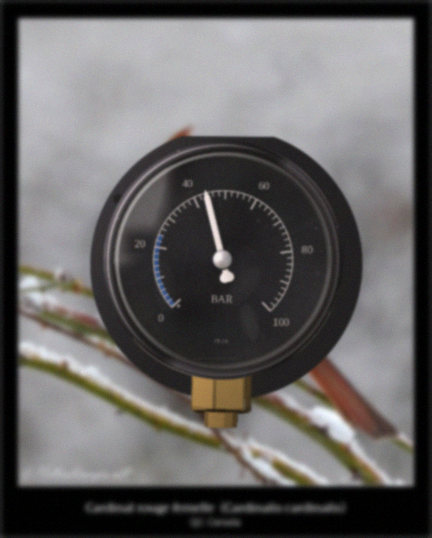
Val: 44 bar
